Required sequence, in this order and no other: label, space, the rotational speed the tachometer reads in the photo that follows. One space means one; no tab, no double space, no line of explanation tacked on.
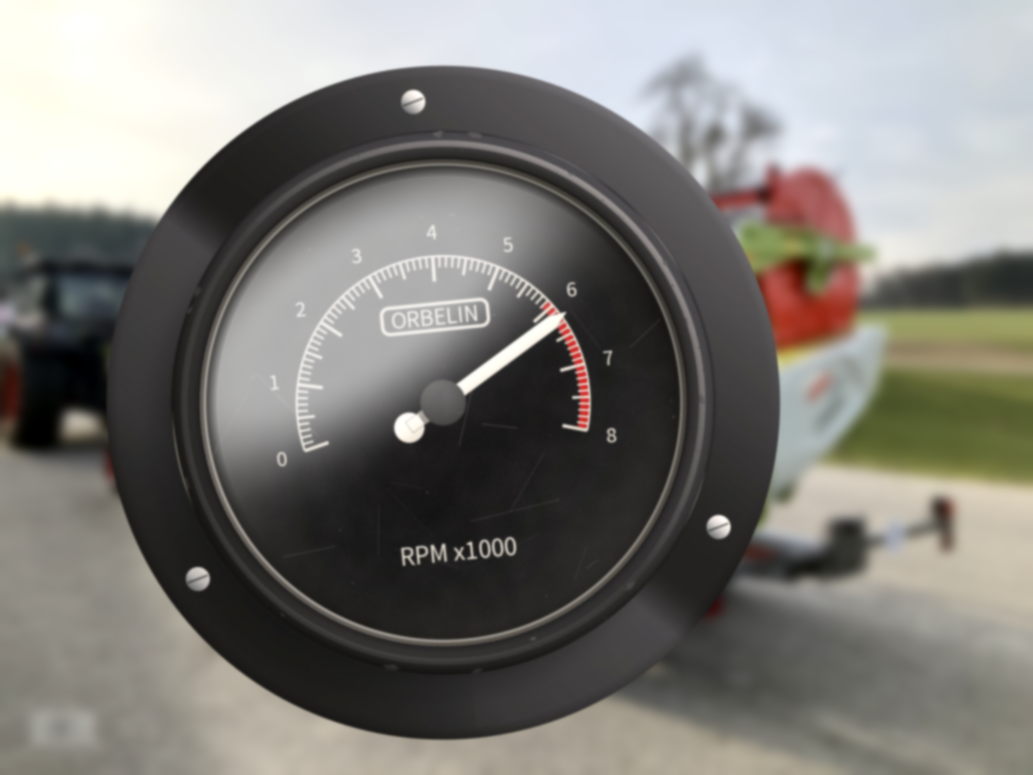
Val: 6200 rpm
